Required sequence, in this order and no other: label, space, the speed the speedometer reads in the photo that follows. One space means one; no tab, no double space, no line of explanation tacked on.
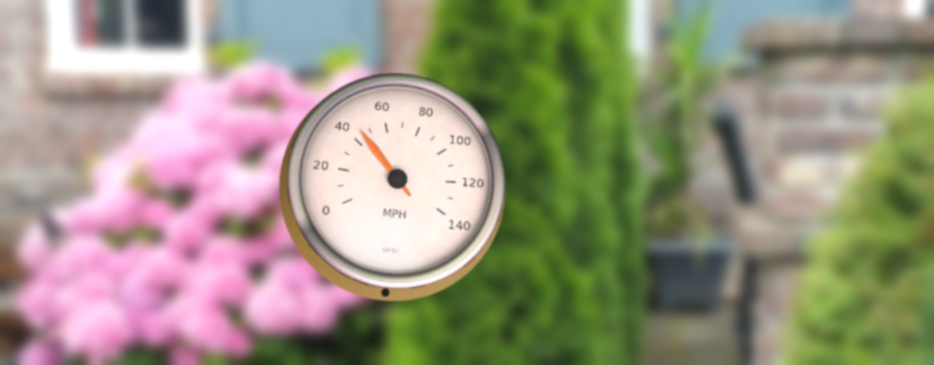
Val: 45 mph
